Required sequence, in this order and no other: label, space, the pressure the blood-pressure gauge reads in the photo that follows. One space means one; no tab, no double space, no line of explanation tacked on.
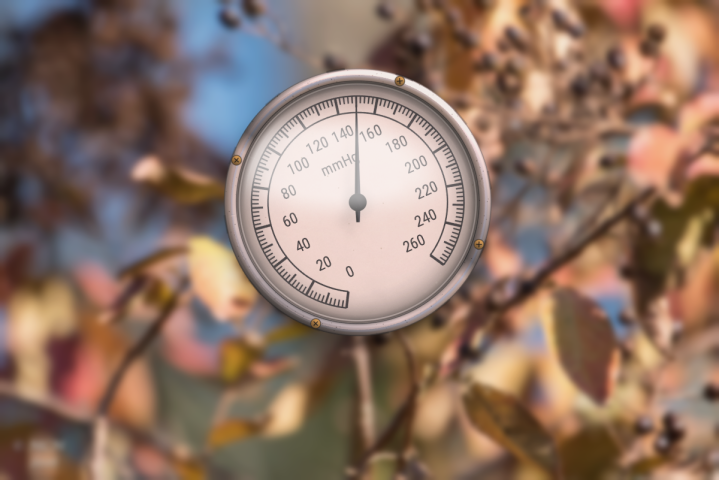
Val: 150 mmHg
